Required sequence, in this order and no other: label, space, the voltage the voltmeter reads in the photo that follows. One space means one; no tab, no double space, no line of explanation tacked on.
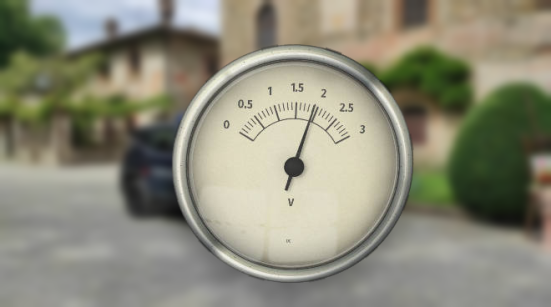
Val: 1.9 V
